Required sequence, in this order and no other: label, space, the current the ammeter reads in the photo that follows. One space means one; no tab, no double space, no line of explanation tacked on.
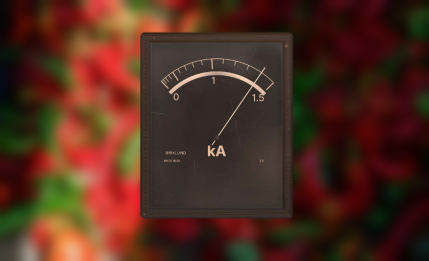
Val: 1.4 kA
